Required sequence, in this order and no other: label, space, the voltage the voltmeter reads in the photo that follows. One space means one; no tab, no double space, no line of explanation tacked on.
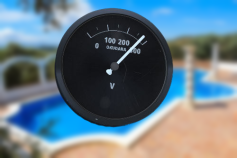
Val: 275 V
